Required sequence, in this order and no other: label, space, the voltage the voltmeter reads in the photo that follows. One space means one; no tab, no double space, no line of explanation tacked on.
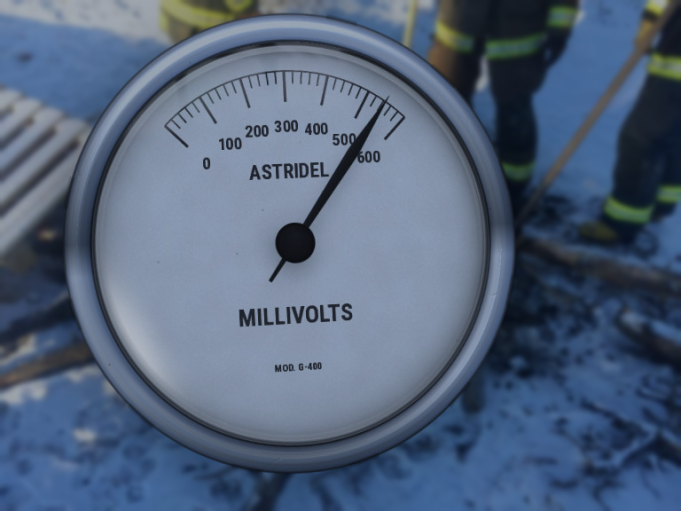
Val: 540 mV
